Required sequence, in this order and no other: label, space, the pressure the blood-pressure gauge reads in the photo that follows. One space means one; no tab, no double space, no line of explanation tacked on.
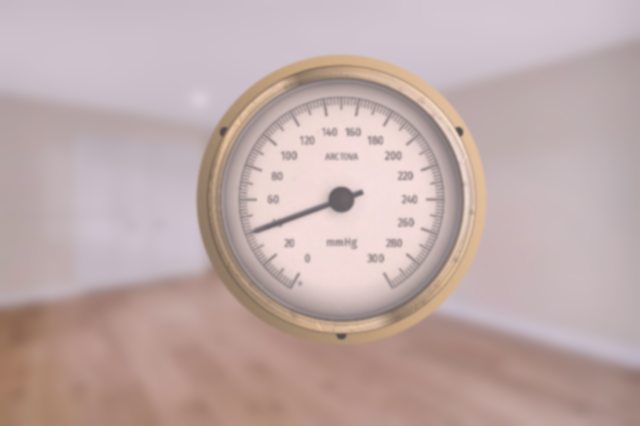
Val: 40 mmHg
